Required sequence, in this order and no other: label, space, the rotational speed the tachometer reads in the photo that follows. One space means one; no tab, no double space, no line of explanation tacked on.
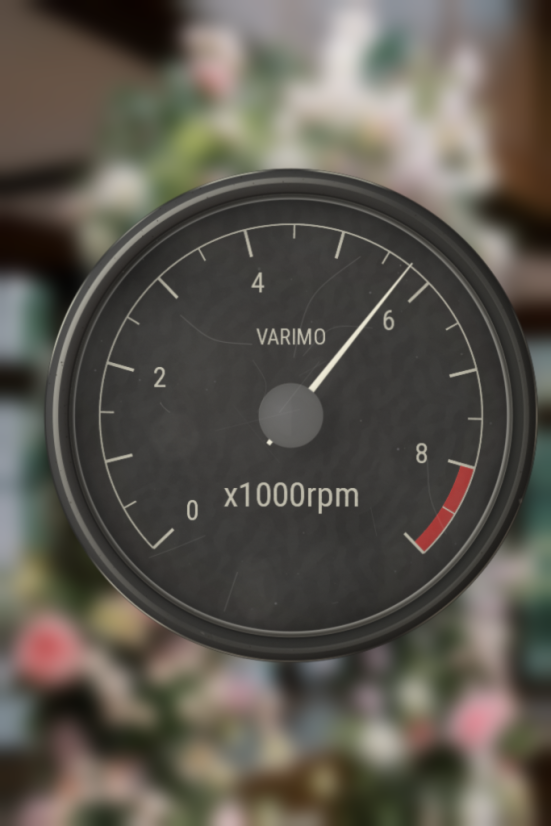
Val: 5750 rpm
